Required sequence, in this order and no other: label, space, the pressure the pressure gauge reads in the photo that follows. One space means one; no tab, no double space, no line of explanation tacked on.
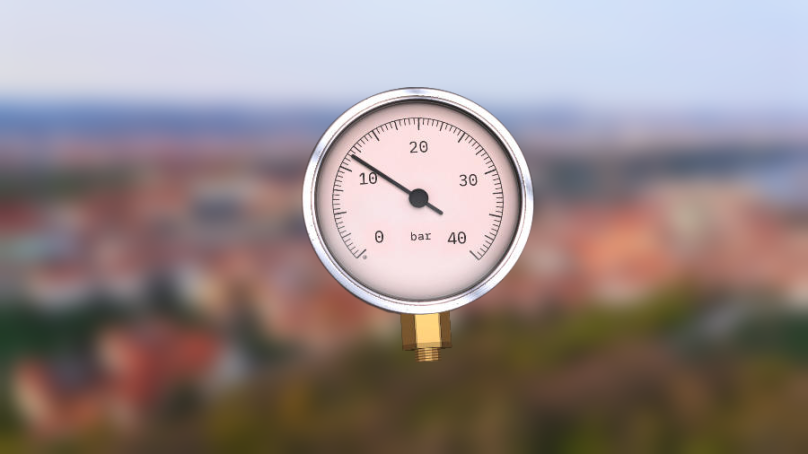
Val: 11.5 bar
